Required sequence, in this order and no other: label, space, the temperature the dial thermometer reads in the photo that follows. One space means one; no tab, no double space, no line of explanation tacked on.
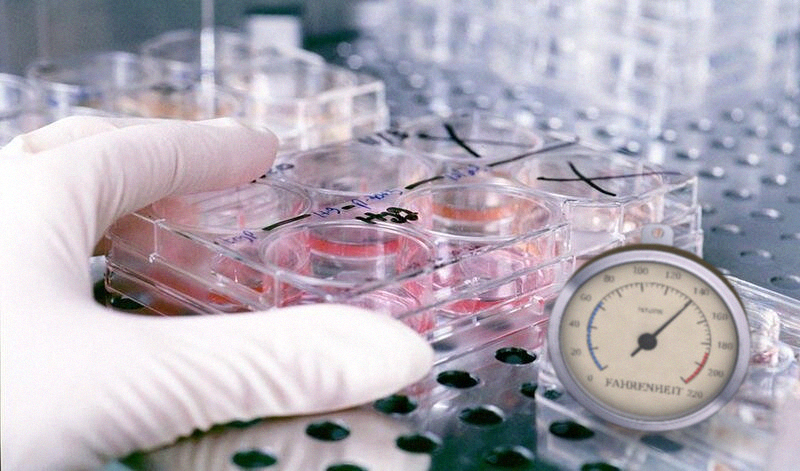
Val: 140 °F
